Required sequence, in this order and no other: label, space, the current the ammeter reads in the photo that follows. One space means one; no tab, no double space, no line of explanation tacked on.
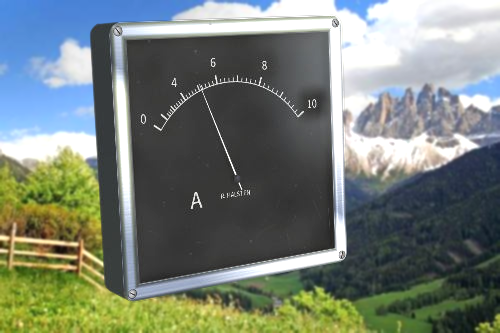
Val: 5 A
